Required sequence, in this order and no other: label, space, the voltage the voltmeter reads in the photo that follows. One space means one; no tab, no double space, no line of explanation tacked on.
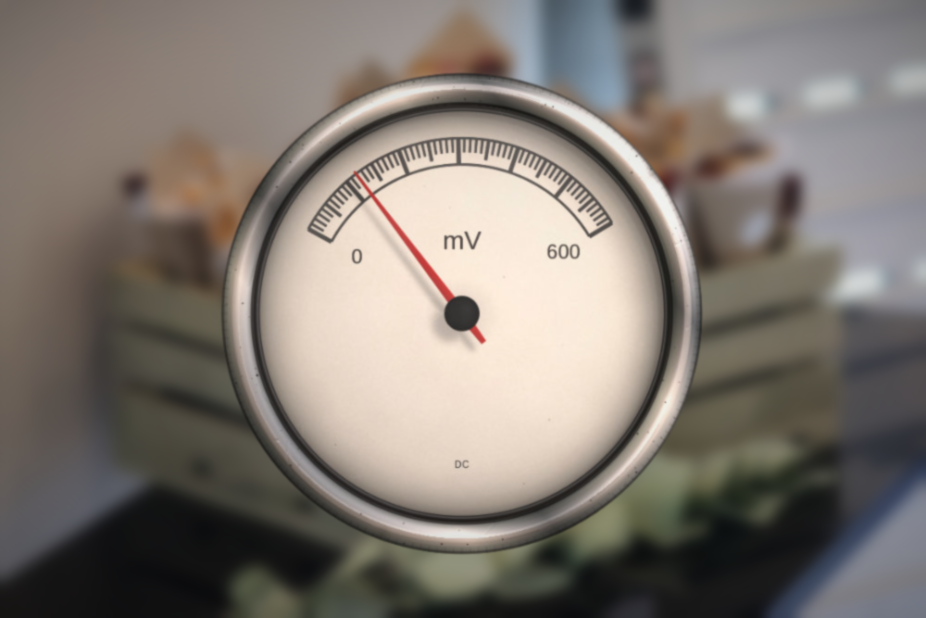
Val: 120 mV
